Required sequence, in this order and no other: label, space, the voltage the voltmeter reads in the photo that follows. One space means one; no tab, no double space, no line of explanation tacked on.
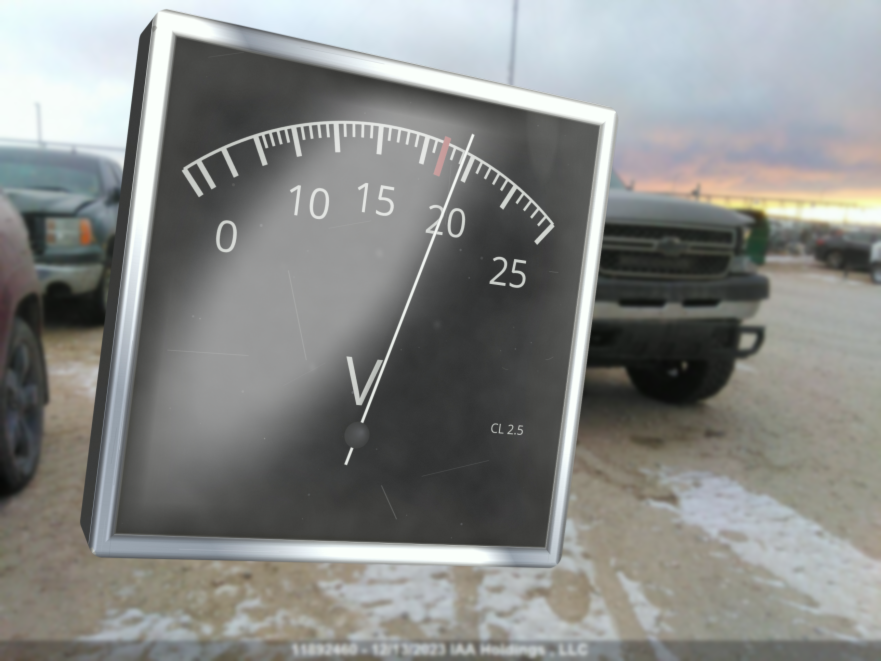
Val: 19.5 V
